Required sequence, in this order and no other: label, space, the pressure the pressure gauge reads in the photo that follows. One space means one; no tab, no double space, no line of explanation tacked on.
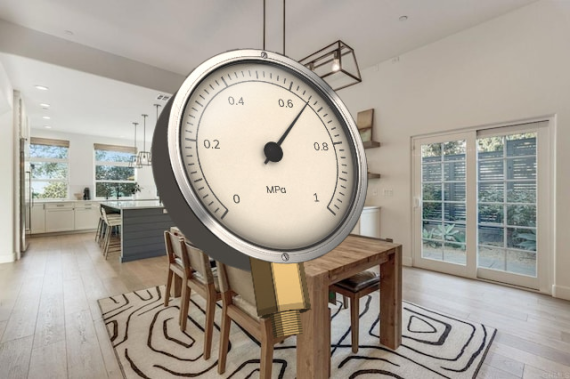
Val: 0.66 MPa
